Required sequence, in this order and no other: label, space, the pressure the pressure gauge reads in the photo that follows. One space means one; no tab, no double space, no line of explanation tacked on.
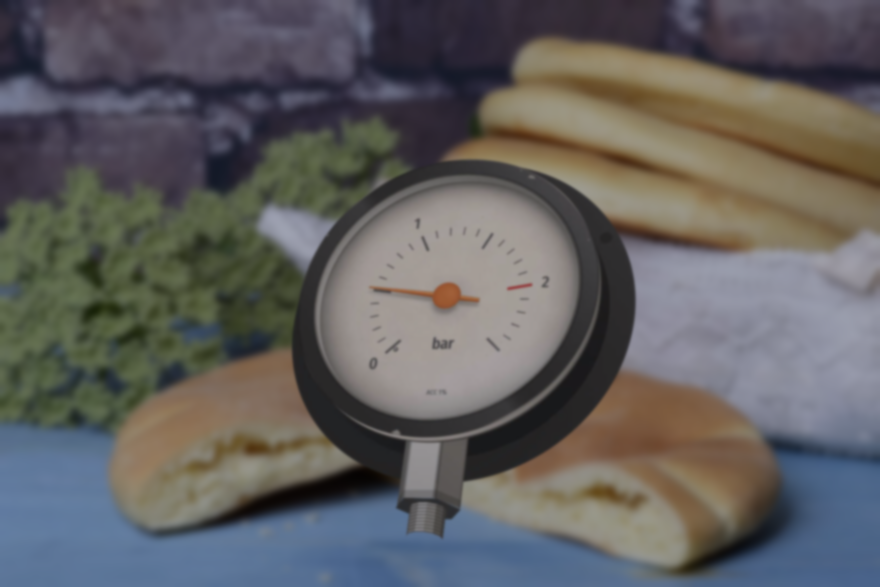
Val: 0.5 bar
